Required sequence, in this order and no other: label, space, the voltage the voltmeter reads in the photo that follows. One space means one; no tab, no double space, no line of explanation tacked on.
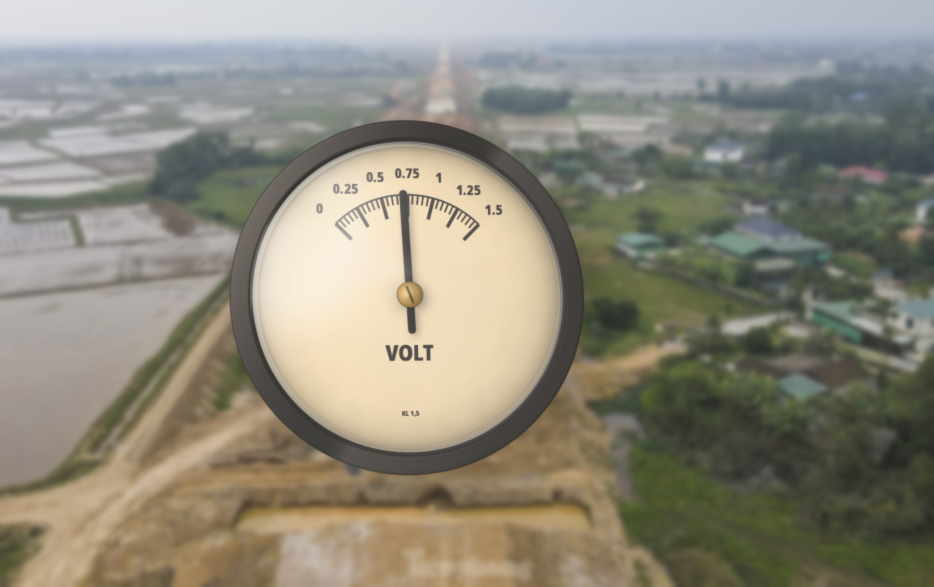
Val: 0.7 V
